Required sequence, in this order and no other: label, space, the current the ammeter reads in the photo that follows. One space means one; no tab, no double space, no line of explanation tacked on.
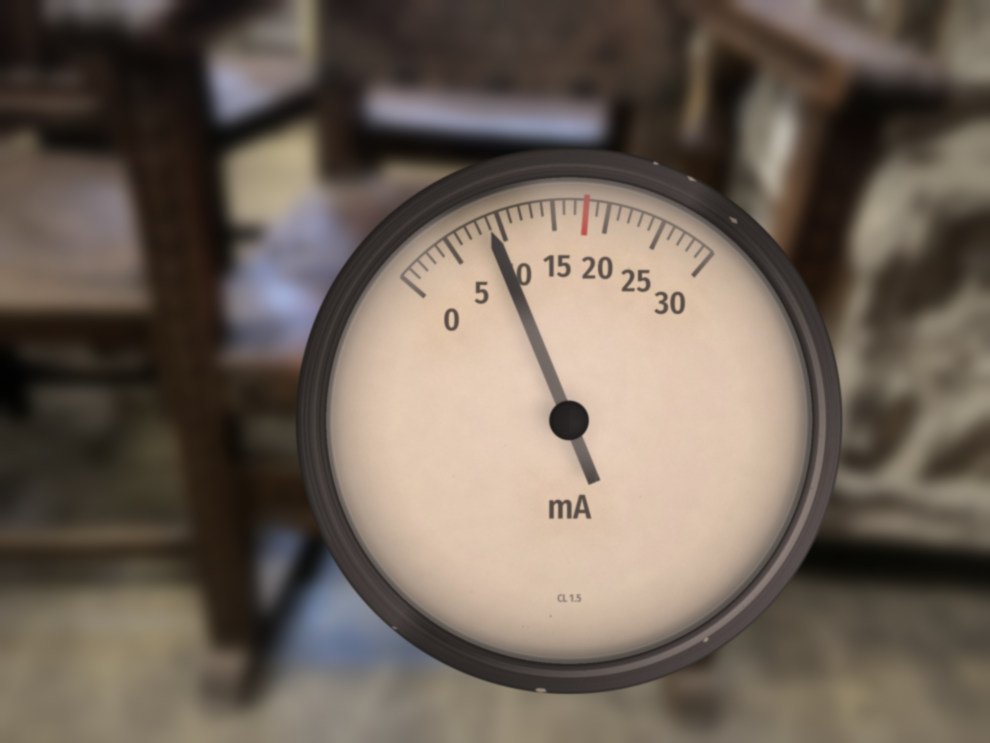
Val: 9 mA
